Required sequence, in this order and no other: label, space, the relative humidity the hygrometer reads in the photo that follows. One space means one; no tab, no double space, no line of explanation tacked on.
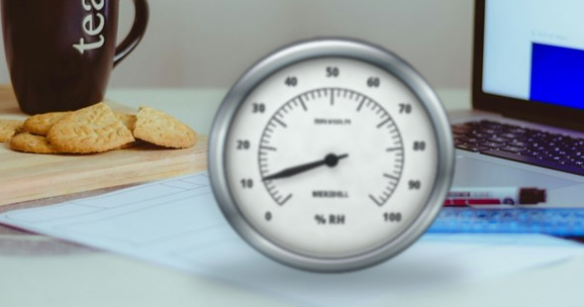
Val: 10 %
